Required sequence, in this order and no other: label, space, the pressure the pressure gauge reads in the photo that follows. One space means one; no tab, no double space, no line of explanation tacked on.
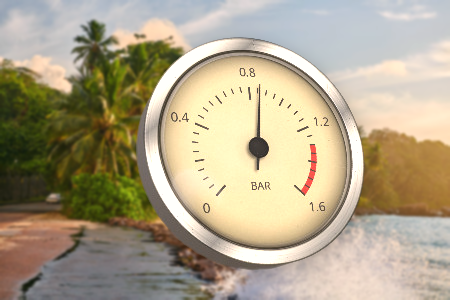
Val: 0.85 bar
